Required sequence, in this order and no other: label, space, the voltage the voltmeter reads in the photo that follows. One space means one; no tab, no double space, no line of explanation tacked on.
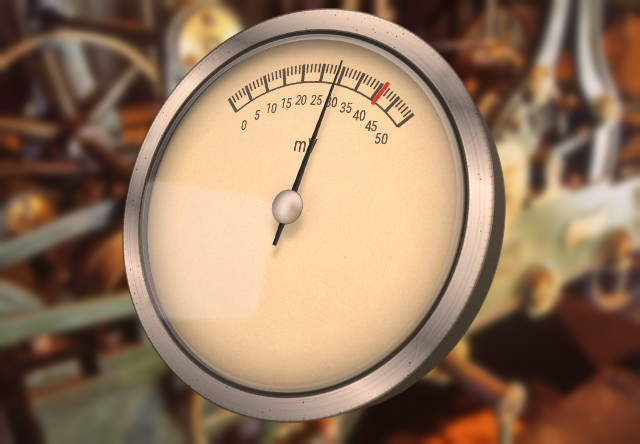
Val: 30 mV
